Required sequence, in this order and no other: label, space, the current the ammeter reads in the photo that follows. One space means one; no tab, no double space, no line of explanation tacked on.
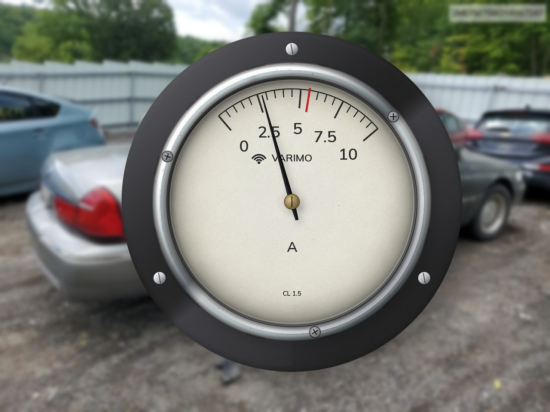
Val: 2.75 A
